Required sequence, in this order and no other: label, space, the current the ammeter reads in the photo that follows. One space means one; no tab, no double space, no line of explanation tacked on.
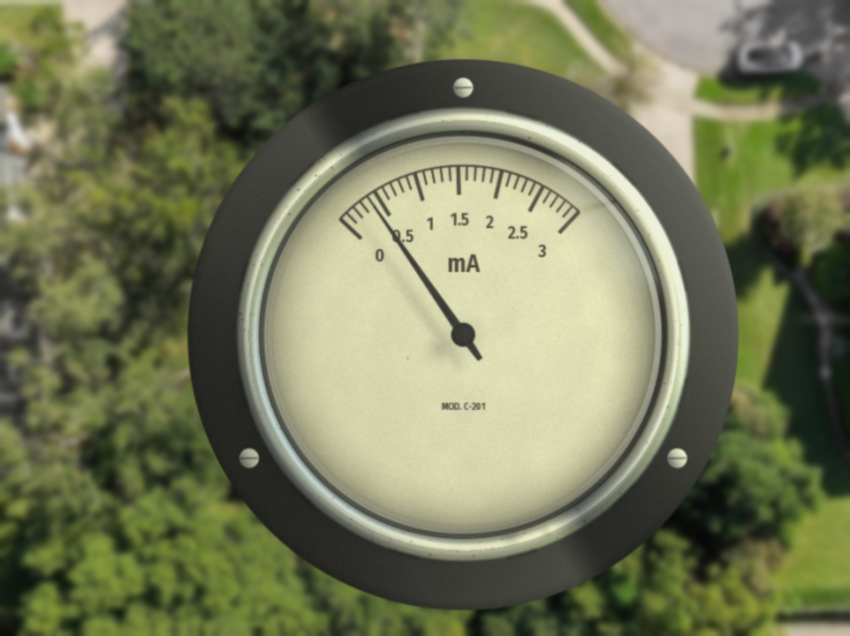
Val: 0.4 mA
